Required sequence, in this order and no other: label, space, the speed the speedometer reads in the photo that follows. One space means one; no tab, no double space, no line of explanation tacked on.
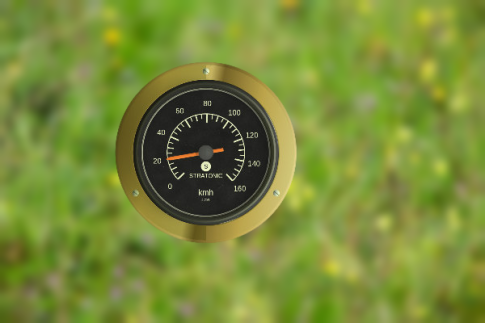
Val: 20 km/h
